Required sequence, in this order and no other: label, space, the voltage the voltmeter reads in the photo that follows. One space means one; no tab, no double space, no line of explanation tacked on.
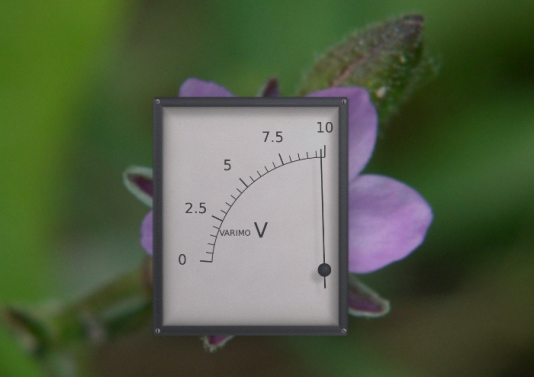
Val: 9.75 V
